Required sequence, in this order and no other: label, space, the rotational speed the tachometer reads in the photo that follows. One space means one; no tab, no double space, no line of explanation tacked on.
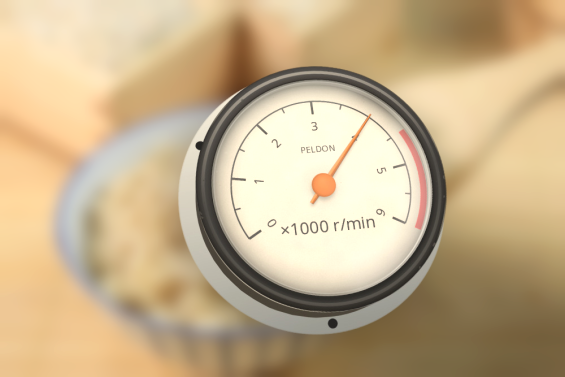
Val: 4000 rpm
